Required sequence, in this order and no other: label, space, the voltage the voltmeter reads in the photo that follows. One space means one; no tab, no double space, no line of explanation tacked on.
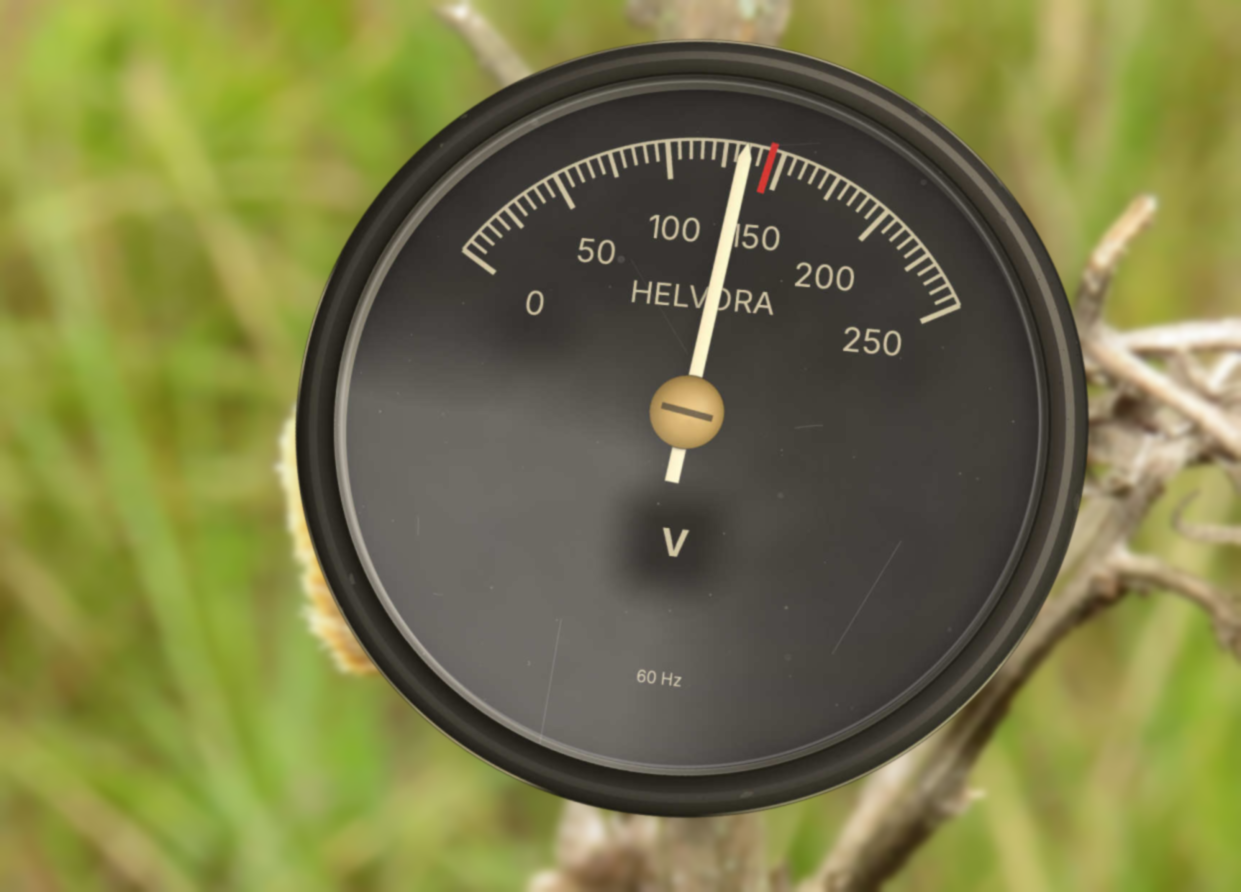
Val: 135 V
